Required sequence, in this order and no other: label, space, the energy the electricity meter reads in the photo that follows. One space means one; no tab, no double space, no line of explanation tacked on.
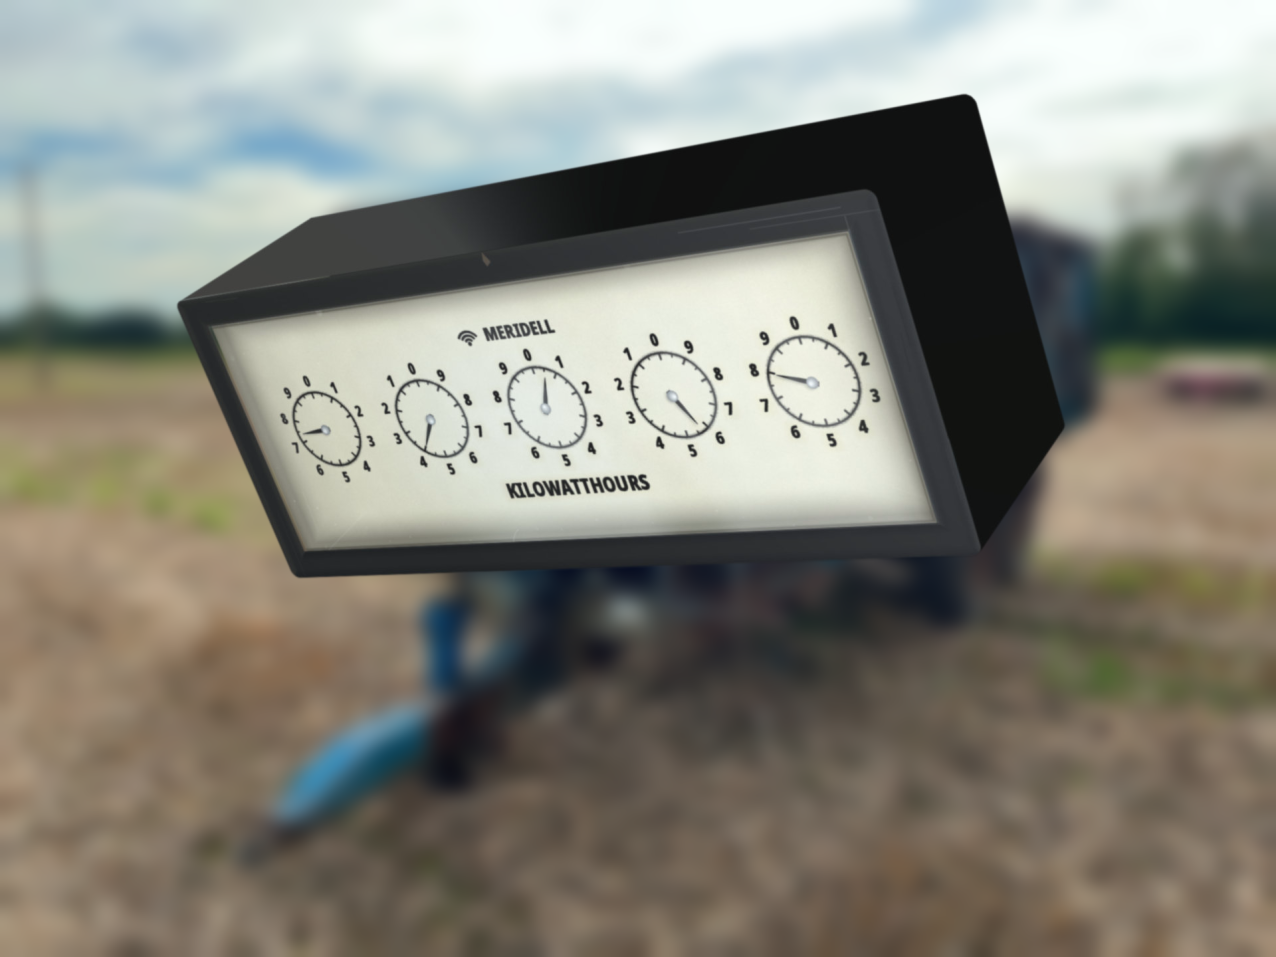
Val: 74058 kWh
